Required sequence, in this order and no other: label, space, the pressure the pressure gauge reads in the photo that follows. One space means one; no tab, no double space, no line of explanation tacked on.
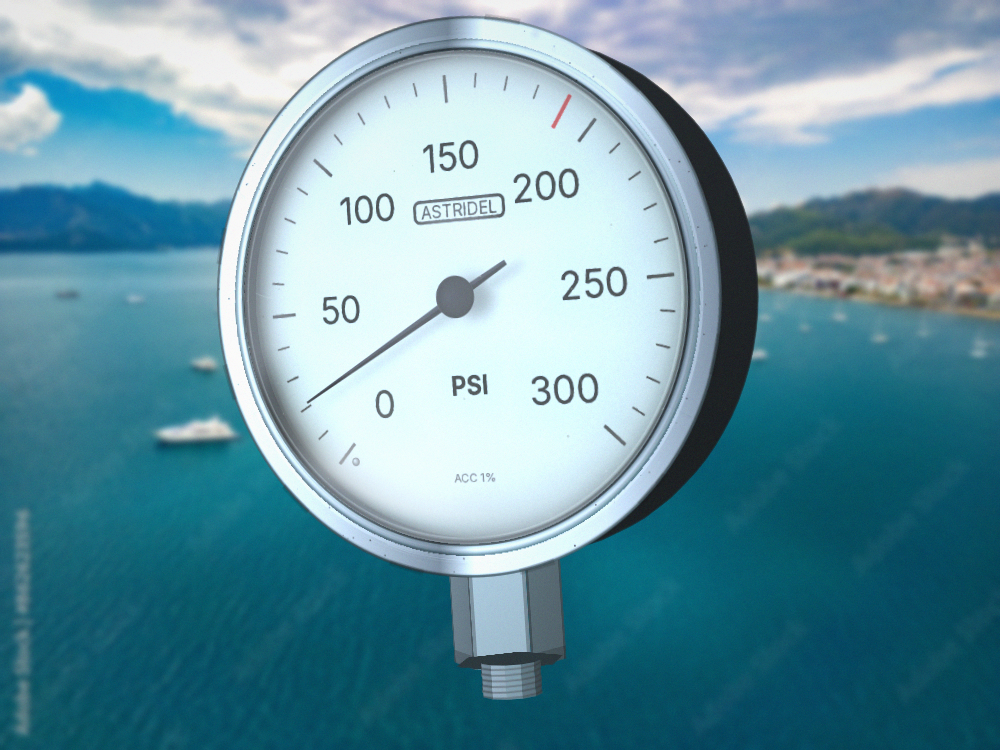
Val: 20 psi
